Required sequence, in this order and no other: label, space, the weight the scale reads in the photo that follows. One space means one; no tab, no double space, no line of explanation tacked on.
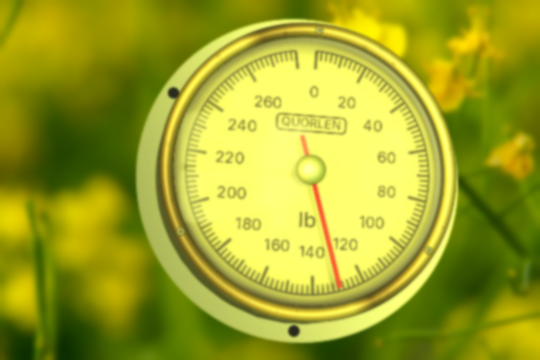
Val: 130 lb
